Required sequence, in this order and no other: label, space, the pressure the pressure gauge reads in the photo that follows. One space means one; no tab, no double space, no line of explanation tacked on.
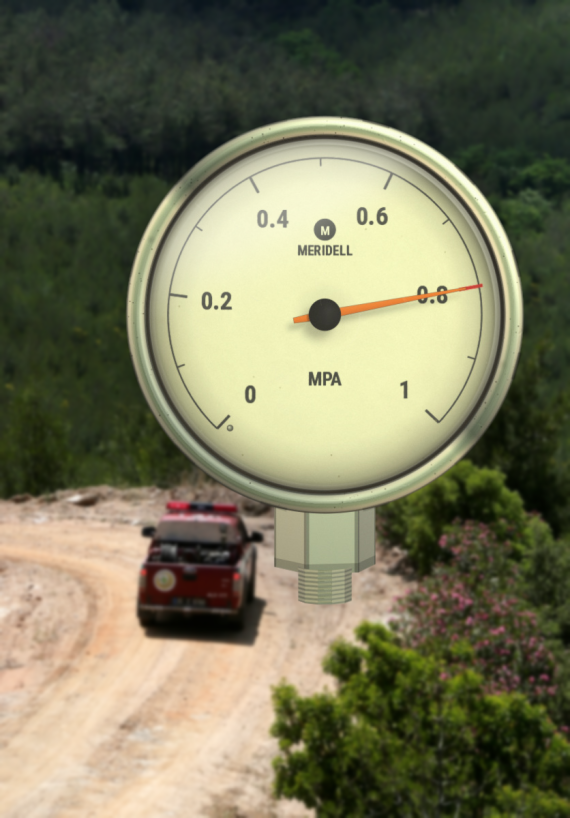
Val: 0.8 MPa
